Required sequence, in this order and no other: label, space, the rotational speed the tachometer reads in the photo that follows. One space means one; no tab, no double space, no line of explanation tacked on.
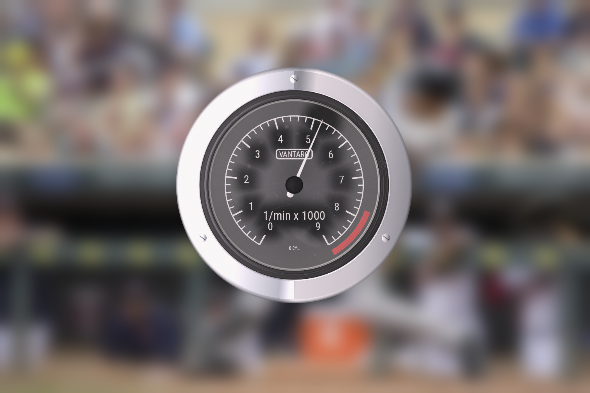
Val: 5200 rpm
